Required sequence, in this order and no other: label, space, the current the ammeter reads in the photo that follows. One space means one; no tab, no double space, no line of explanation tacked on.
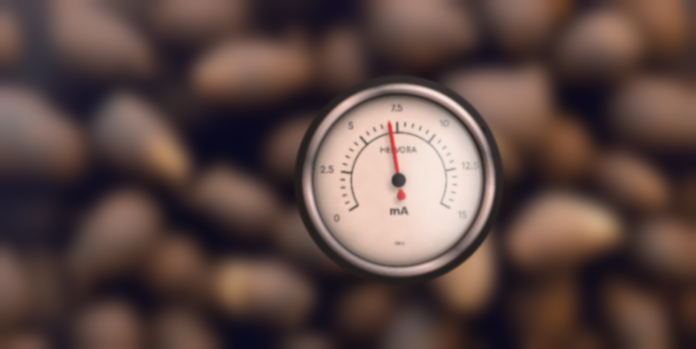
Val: 7 mA
